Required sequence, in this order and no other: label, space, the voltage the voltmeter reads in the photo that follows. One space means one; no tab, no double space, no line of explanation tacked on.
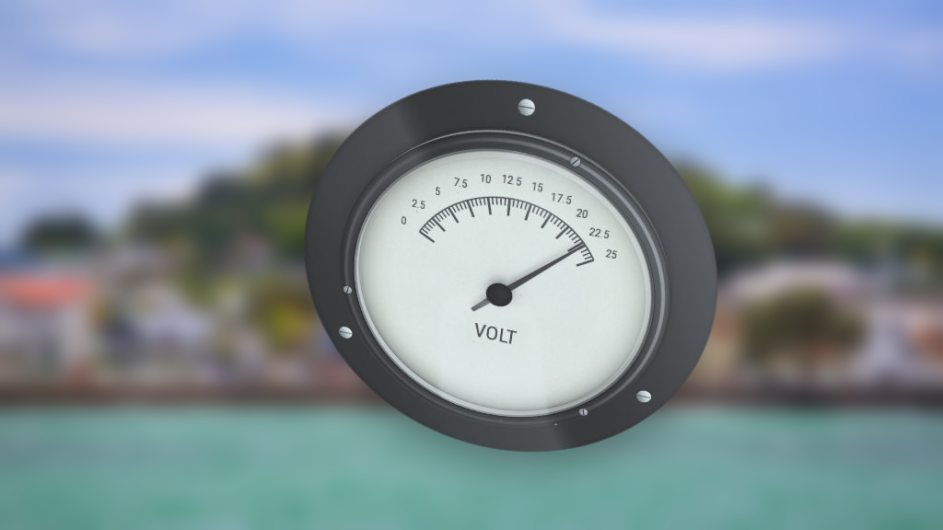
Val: 22.5 V
